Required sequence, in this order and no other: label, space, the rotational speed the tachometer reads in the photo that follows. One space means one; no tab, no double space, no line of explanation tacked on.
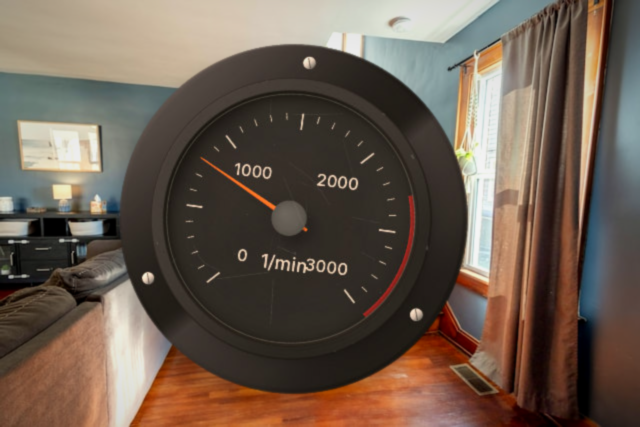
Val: 800 rpm
